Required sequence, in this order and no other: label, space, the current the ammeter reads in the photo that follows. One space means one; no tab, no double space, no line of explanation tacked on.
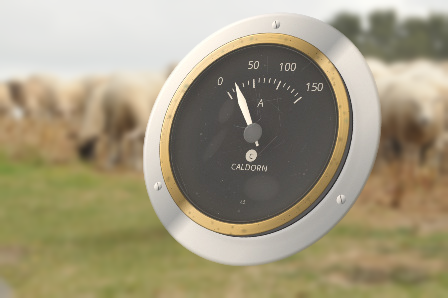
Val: 20 A
